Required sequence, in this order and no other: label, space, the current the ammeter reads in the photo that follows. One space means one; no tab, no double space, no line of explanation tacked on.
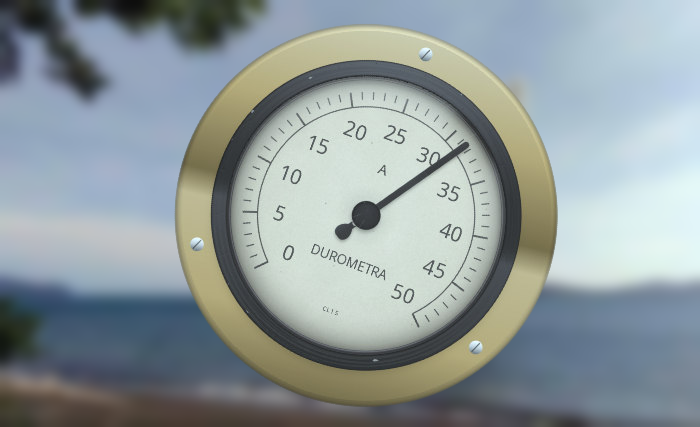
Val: 31.5 A
